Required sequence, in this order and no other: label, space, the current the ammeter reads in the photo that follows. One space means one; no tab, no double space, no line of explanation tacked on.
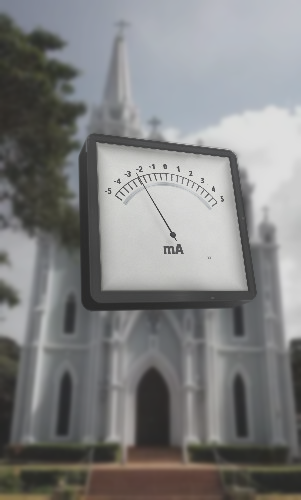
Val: -2.5 mA
